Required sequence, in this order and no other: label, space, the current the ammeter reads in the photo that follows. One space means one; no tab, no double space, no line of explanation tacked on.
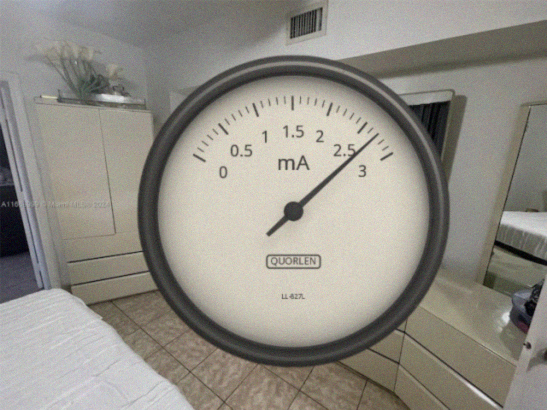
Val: 2.7 mA
